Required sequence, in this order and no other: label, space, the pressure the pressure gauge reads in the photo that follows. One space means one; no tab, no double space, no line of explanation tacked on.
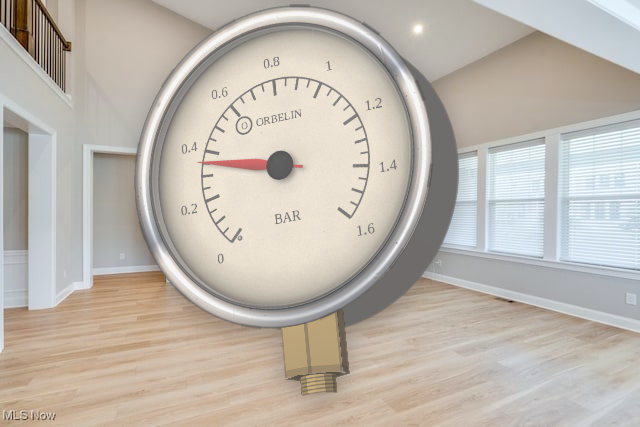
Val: 0.35 bar
